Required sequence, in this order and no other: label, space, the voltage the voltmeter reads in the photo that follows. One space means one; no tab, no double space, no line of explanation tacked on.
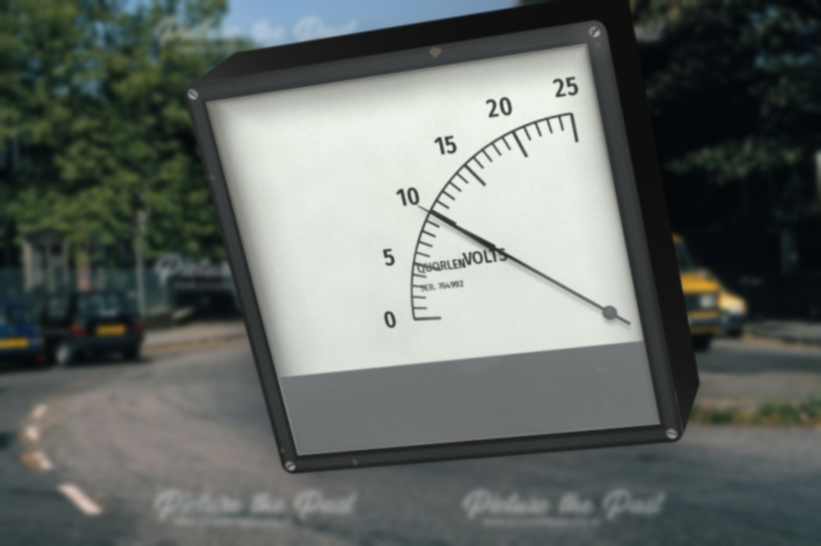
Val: 10 V
